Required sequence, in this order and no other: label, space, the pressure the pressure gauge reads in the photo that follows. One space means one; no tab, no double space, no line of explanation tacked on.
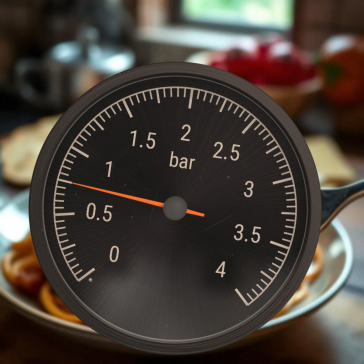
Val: 0.75 bar
